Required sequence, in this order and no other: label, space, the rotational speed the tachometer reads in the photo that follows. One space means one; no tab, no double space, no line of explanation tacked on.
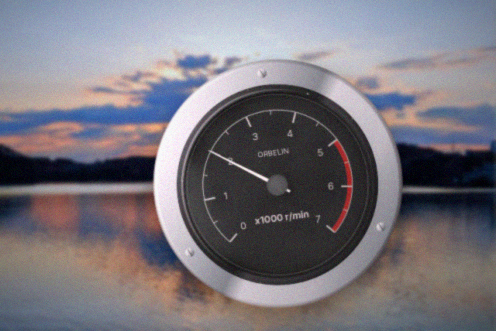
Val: 2000 rpm
